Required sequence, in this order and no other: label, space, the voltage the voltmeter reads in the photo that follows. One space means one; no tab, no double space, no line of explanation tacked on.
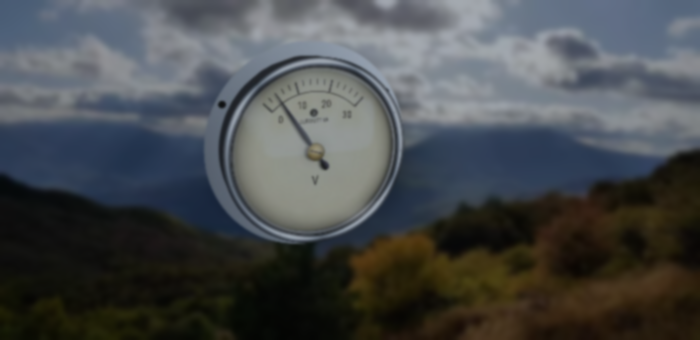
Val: 4 V
